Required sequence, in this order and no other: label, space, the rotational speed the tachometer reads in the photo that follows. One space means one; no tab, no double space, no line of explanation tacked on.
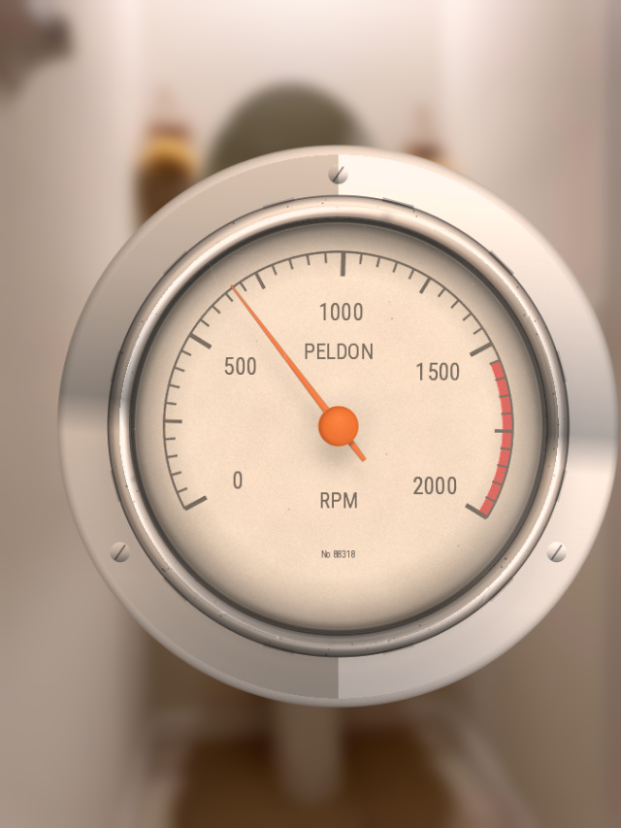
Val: 675 rpm
